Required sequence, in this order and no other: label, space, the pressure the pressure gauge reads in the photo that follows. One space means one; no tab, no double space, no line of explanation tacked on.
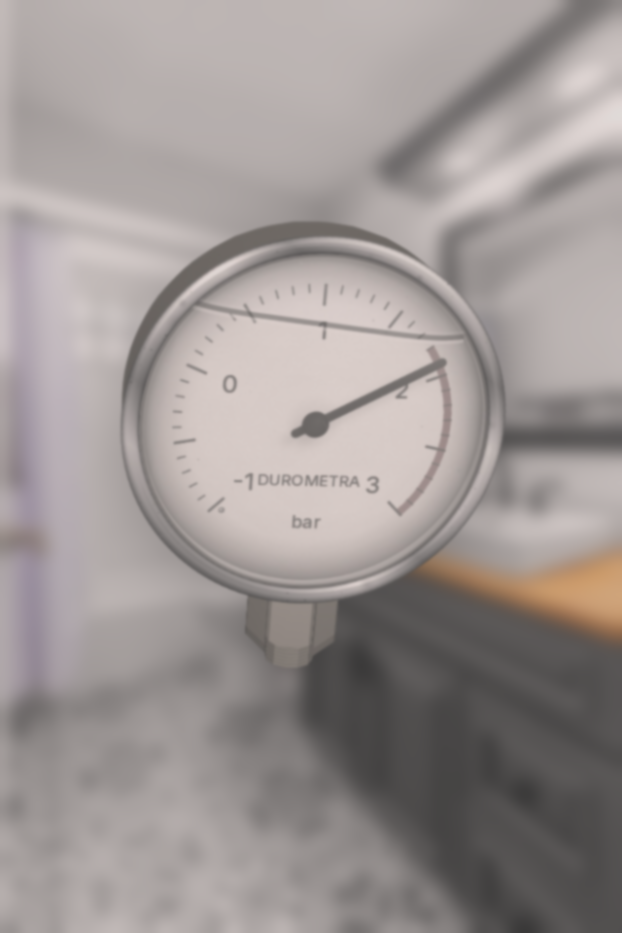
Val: 1.9 bar
